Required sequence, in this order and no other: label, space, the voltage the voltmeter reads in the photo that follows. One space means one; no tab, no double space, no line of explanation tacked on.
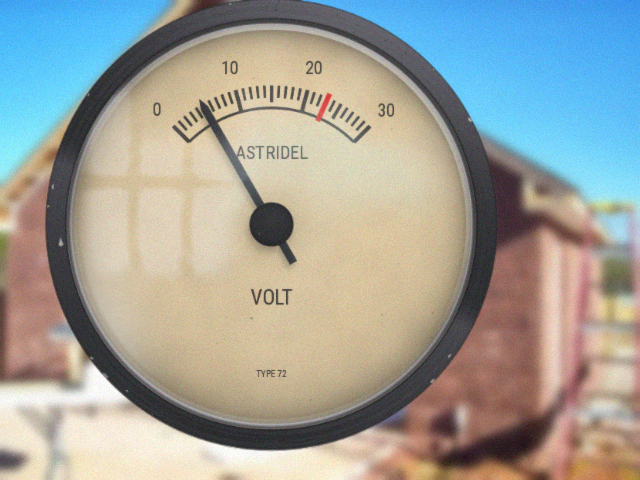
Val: 5 V
